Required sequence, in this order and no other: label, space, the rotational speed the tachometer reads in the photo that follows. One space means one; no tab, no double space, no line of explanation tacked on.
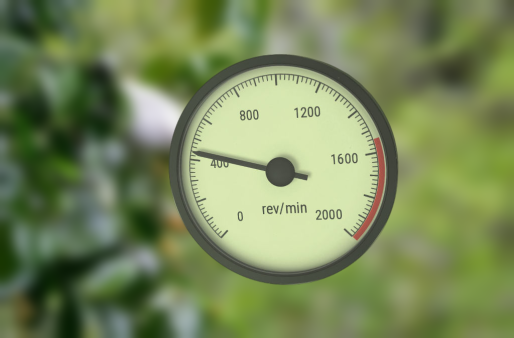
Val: 440 rpm
